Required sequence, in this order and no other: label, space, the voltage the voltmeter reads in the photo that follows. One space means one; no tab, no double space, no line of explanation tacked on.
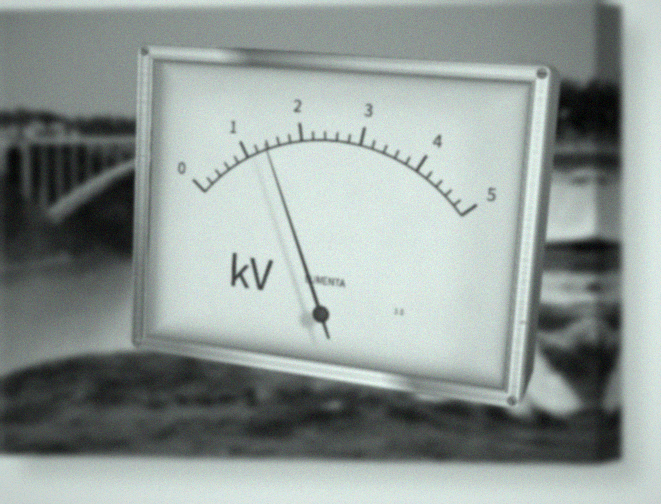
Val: 1.4 kV
